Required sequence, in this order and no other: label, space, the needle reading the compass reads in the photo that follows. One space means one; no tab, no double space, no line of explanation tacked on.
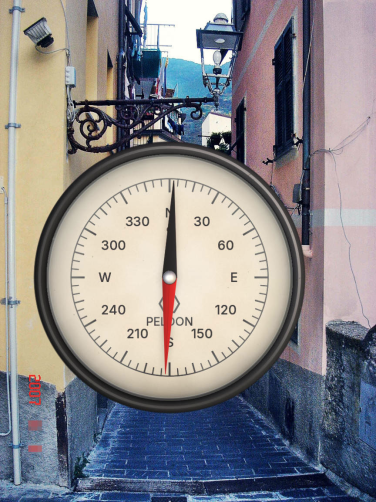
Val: 182.5 °
